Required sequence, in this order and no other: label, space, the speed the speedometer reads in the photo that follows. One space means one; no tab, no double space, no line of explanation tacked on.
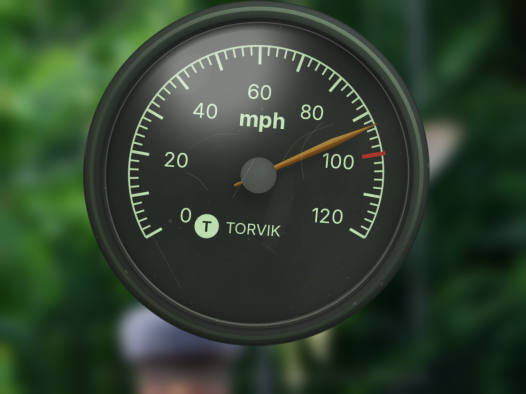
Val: 93 mph
